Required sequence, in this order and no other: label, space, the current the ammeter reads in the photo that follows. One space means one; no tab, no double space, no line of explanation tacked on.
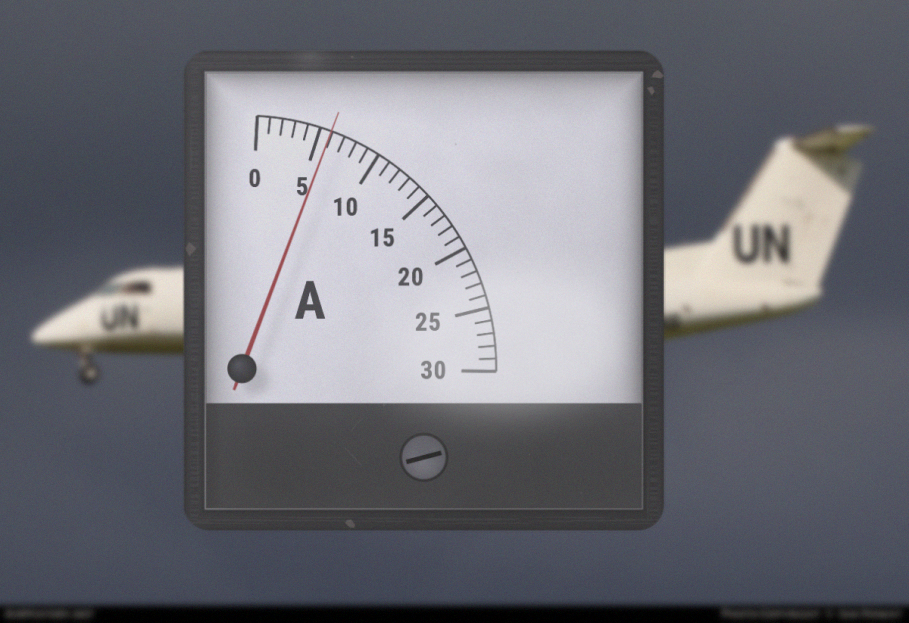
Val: 6 A
